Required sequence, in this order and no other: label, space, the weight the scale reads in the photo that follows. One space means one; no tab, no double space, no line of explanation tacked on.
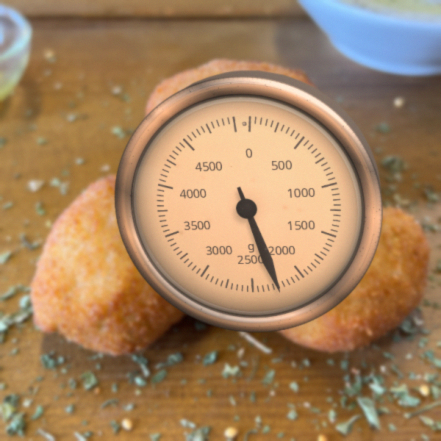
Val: 2250 g
